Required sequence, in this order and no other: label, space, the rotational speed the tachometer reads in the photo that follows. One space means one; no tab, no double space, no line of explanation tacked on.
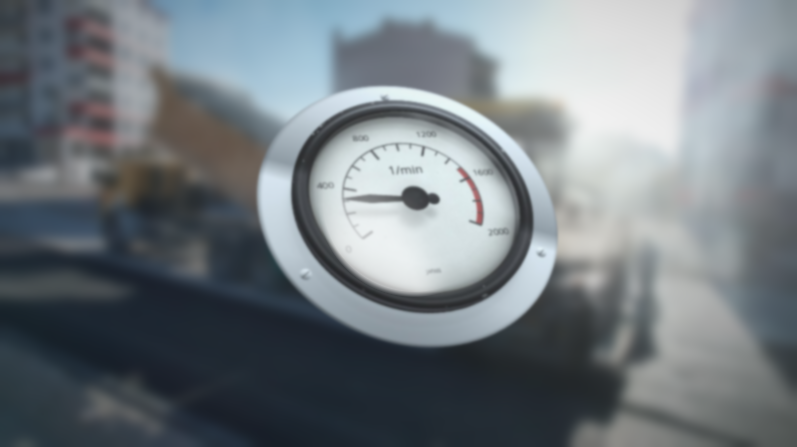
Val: 300 rpm
